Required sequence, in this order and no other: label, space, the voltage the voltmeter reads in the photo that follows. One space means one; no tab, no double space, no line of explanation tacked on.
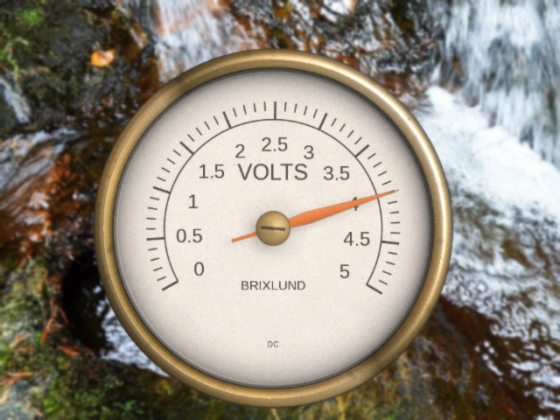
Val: 4 V
